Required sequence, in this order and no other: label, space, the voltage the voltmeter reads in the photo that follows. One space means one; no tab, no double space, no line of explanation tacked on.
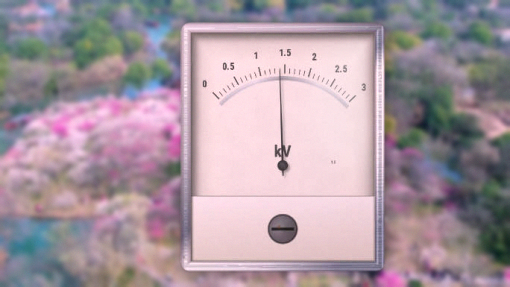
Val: 1.4 kV
